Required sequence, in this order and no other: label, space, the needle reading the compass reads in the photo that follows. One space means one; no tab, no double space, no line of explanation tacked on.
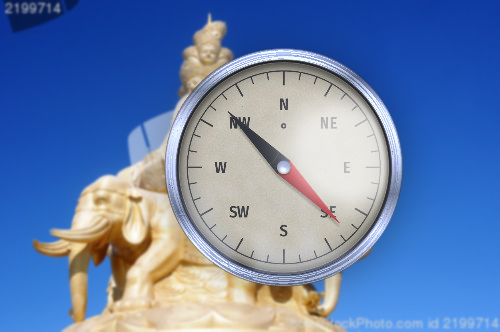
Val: 135 °
